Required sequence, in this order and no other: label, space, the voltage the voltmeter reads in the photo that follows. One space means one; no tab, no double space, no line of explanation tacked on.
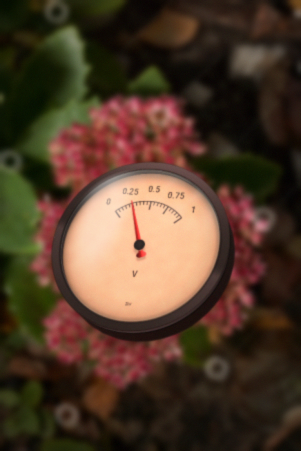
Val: 0.25 V
